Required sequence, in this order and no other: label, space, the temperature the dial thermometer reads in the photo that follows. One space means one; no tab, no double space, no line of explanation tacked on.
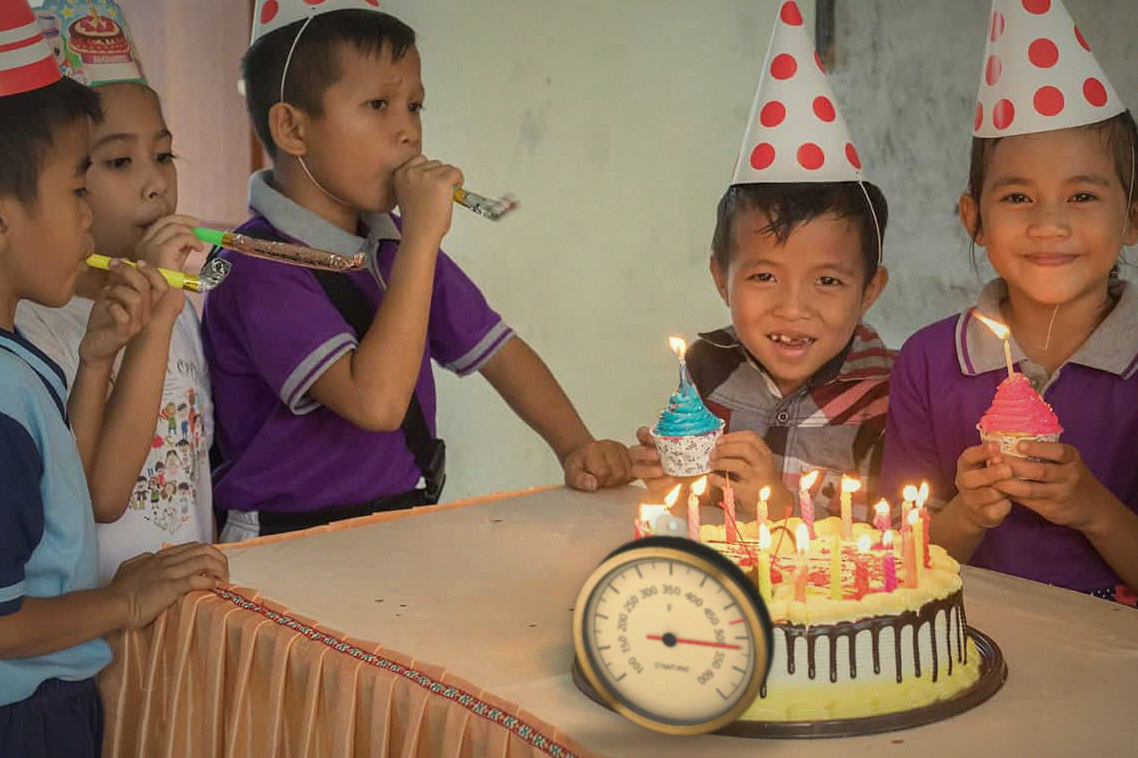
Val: 512.5 °F
